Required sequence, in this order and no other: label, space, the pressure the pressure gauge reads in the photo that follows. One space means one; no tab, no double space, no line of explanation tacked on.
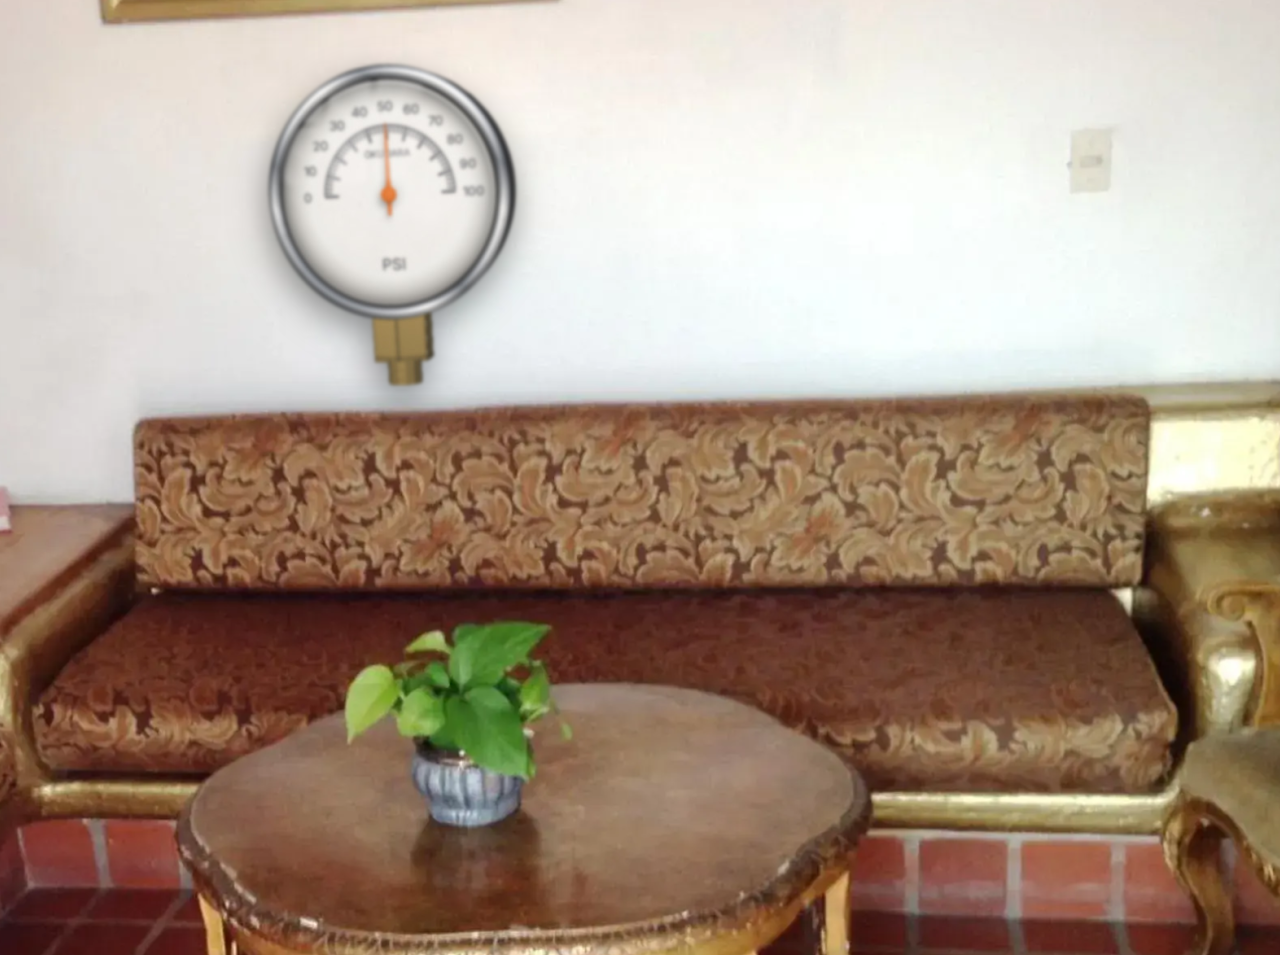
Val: 50 psi
